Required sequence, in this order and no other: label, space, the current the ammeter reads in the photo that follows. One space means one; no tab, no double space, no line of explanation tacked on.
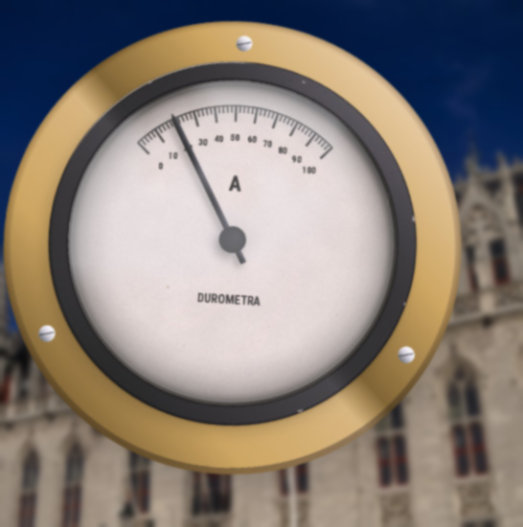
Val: 20 A
